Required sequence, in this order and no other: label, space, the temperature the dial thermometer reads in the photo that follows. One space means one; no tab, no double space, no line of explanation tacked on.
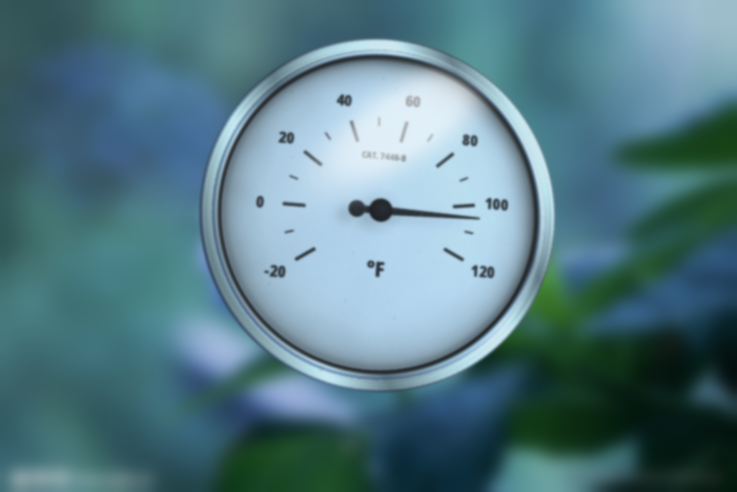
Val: 105 °F
